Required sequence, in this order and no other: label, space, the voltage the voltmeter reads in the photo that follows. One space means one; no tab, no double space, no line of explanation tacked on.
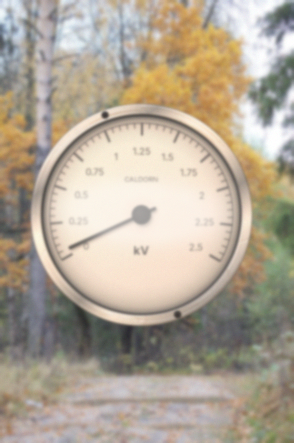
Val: 0.05 kV
